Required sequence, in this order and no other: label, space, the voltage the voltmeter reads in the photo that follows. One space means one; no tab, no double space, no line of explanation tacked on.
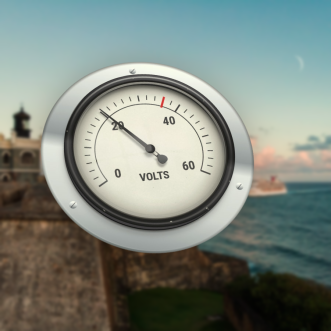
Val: 20 V
